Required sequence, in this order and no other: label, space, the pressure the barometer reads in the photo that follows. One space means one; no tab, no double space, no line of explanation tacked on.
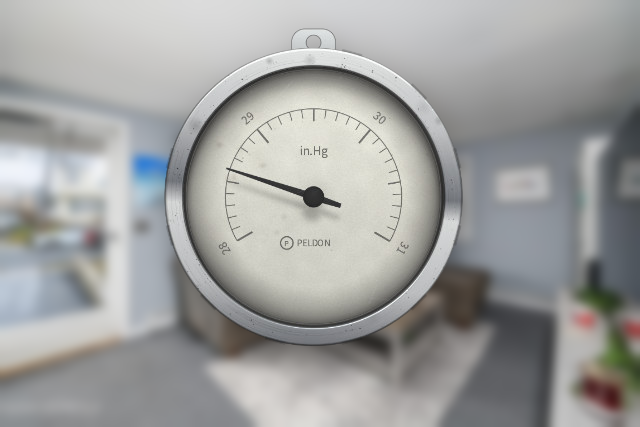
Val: 28.6 inHg
